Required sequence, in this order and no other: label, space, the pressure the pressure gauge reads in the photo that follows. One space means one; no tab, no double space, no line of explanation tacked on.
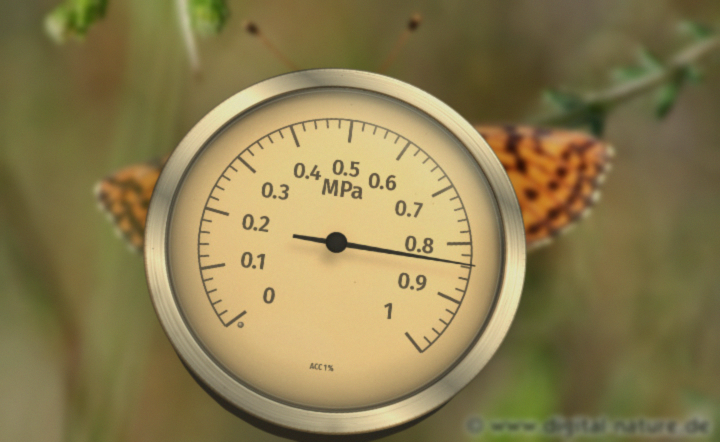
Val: 0.84 MPa
